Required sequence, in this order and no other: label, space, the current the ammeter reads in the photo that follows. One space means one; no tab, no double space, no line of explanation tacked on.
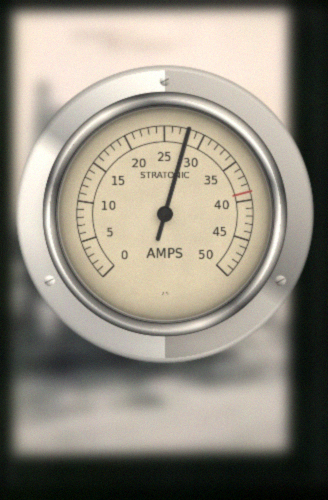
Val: 28 A
